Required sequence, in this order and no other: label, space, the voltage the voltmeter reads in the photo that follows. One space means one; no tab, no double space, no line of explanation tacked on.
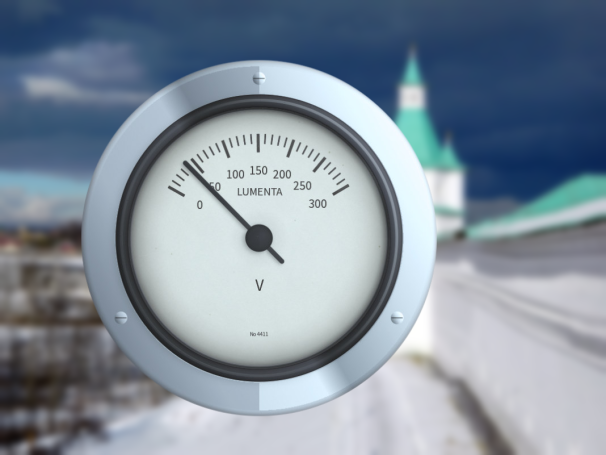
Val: 40 V
